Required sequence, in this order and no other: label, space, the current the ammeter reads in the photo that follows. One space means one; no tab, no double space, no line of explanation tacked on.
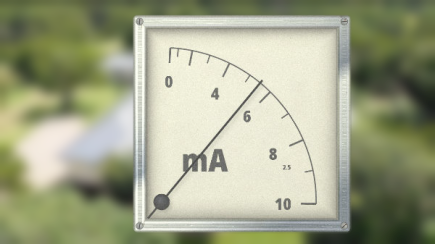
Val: 5.5 mA
